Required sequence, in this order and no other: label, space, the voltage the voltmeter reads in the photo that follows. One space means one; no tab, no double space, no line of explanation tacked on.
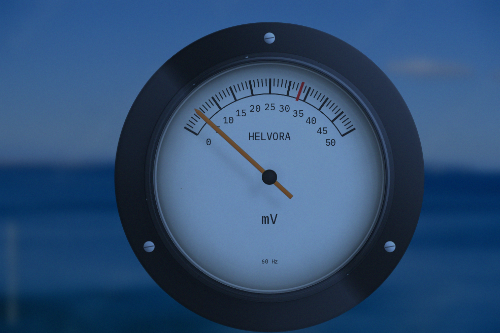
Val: 5 mV
